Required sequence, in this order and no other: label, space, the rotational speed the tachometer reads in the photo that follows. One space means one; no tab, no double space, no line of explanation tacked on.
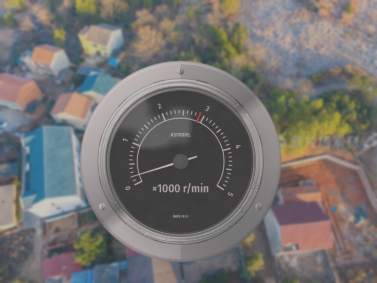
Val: 200 rpm
